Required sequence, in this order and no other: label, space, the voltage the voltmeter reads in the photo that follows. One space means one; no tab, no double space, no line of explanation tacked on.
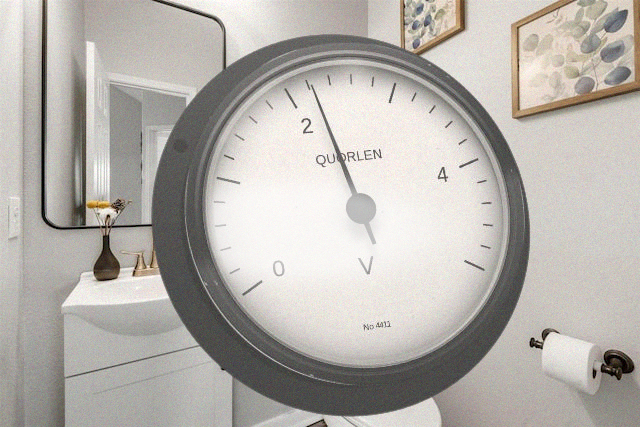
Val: 2.2 V
